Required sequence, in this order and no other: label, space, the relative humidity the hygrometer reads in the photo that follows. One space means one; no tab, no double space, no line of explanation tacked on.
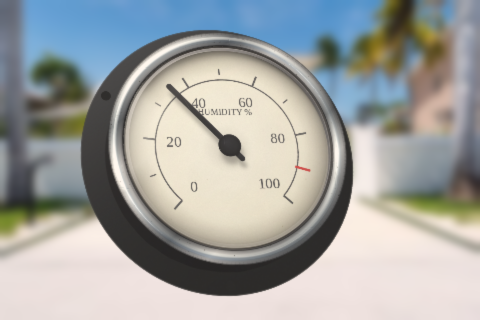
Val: 35 %
